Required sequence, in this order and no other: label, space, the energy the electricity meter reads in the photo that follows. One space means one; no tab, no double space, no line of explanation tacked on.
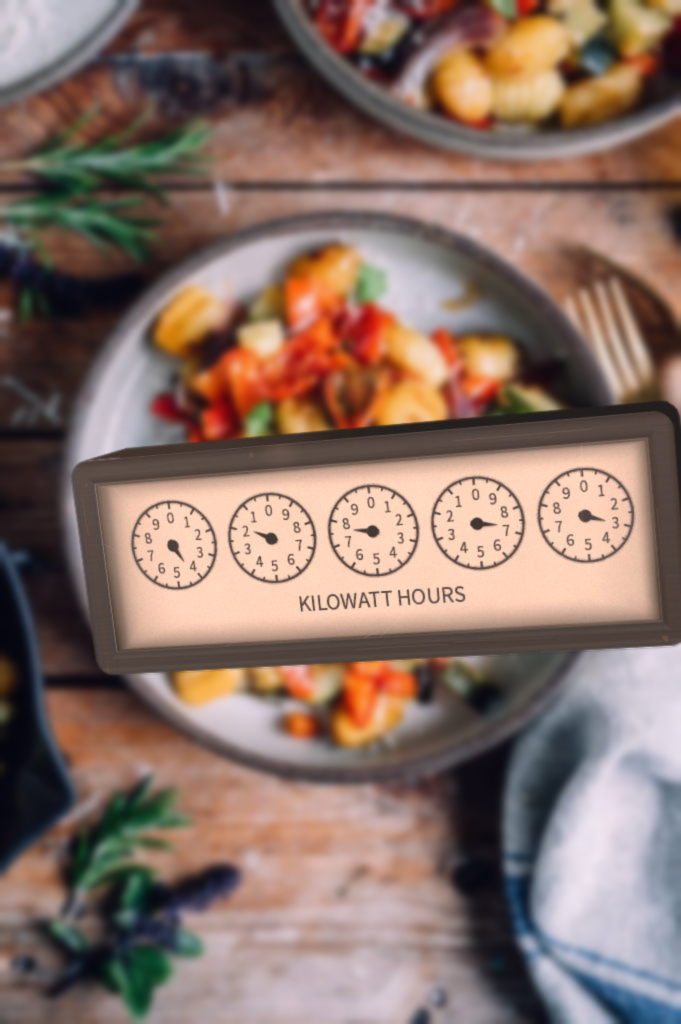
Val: 41773 kWh
